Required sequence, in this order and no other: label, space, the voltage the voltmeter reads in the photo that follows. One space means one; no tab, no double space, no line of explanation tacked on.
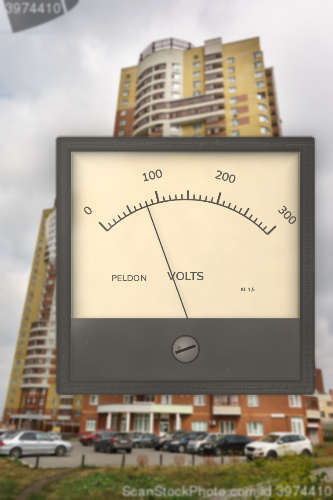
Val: 80 V
